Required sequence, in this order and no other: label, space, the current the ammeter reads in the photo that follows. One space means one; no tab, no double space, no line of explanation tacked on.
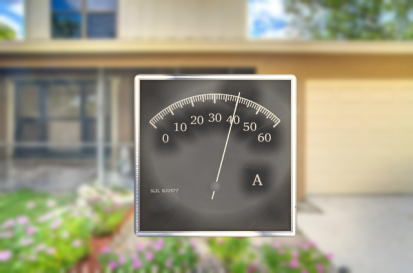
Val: 40 A
